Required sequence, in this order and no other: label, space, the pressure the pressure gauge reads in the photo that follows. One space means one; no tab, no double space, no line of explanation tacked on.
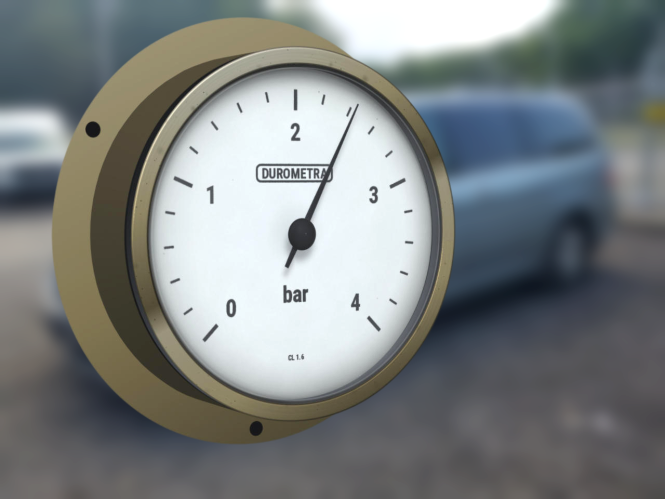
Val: 2.4 bar
